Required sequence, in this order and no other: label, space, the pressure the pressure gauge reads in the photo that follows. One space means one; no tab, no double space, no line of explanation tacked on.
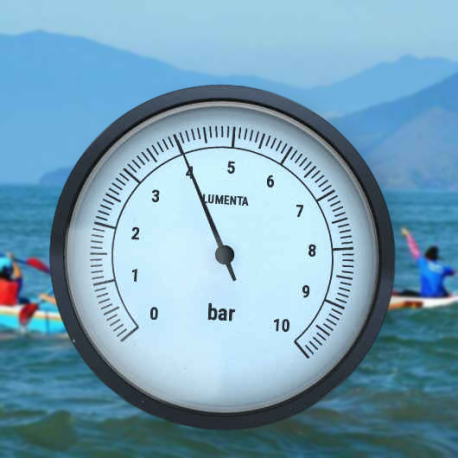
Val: 4 bar
